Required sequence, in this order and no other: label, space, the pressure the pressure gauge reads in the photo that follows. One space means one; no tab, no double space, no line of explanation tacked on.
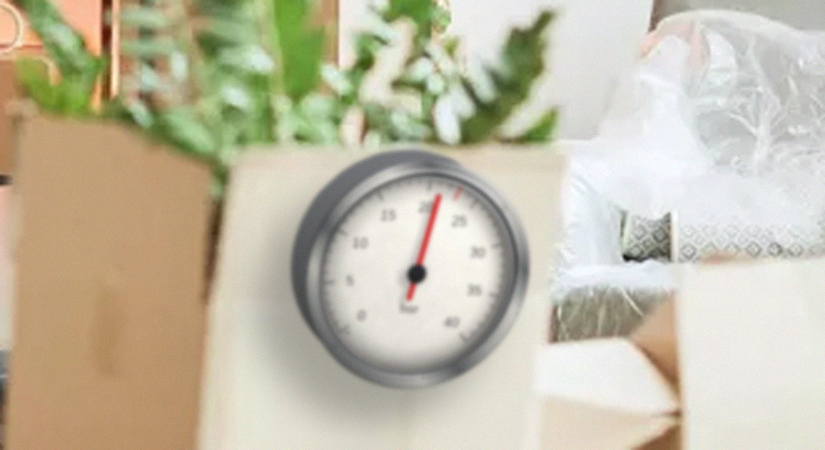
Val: 21 bar
